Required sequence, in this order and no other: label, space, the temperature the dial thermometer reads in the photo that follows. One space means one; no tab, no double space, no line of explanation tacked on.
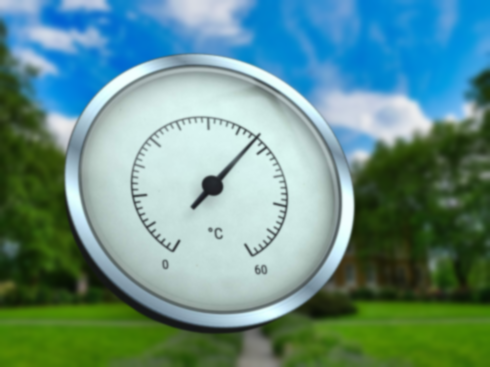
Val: 38 °C
